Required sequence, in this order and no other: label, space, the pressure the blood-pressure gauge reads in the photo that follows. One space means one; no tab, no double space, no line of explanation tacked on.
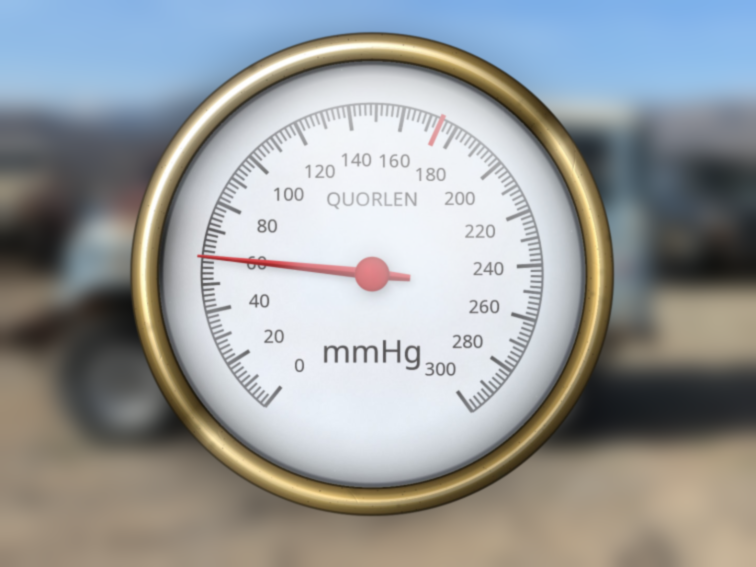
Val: 60 mmHg
